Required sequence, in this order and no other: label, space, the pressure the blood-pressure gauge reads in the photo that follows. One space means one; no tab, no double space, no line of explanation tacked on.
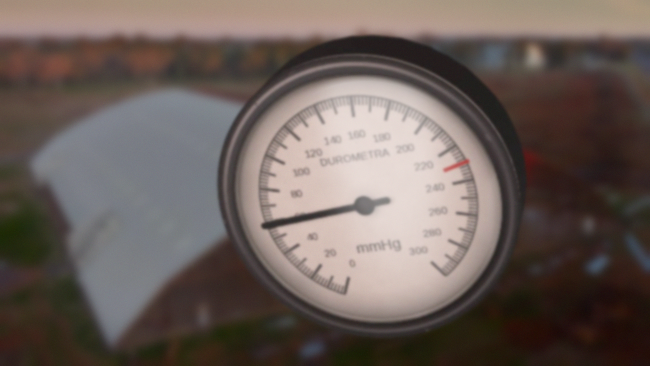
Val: 60 mmHg
